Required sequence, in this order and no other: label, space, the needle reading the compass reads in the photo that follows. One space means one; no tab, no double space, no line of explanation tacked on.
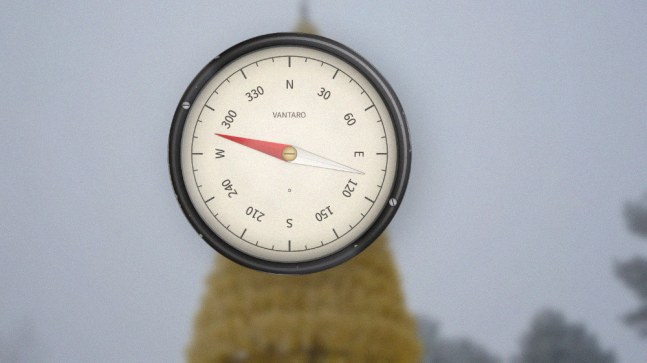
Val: 285 °
